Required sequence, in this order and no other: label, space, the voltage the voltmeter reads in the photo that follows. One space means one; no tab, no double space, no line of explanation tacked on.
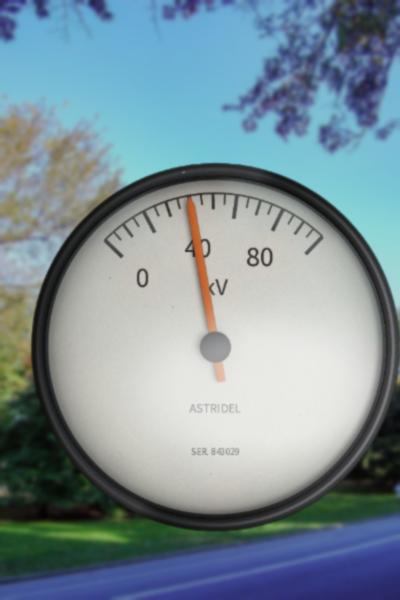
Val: 40 kV
